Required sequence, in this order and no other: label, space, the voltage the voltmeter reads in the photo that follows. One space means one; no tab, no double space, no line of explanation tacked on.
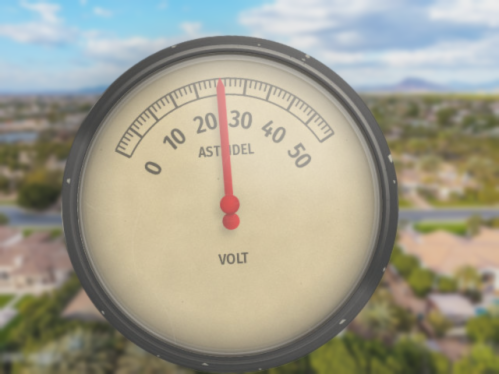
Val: 25 V
